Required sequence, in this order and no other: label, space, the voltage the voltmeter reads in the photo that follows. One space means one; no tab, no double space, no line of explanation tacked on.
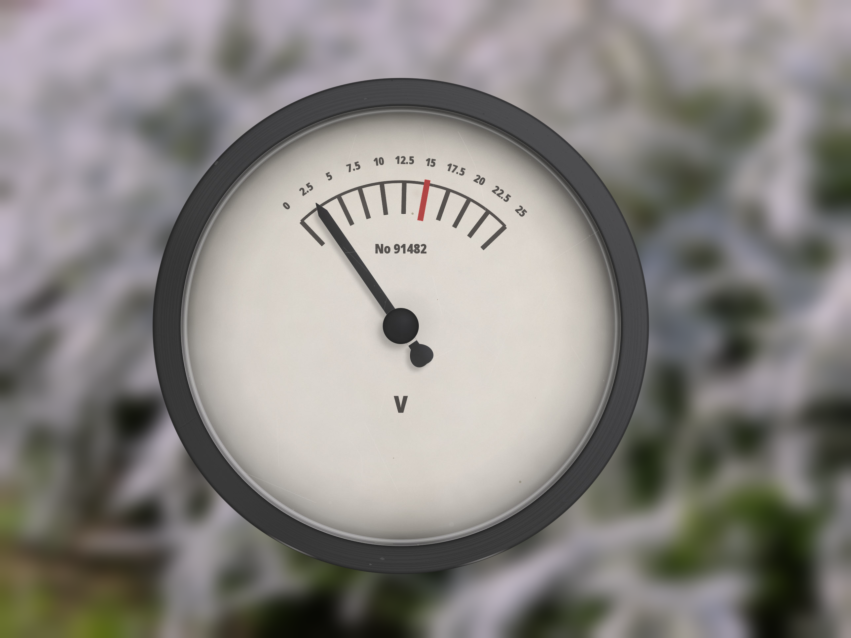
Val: 2.5 V
